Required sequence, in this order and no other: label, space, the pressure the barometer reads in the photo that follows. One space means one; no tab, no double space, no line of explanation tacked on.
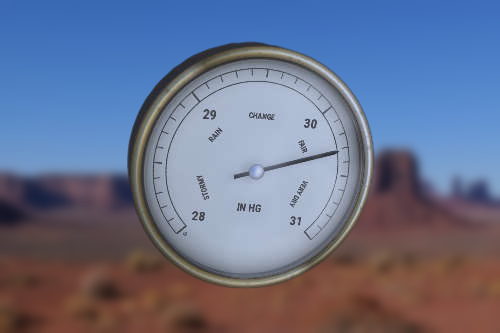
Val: 30.3 inHg
